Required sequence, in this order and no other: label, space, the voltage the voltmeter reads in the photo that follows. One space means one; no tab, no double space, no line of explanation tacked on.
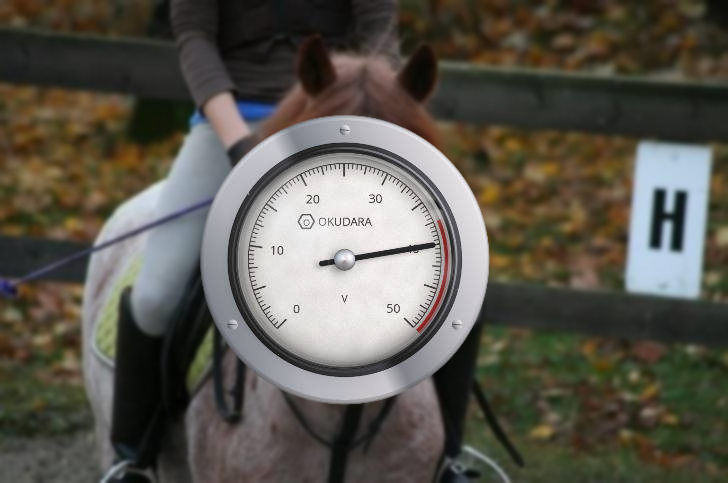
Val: 40 V
